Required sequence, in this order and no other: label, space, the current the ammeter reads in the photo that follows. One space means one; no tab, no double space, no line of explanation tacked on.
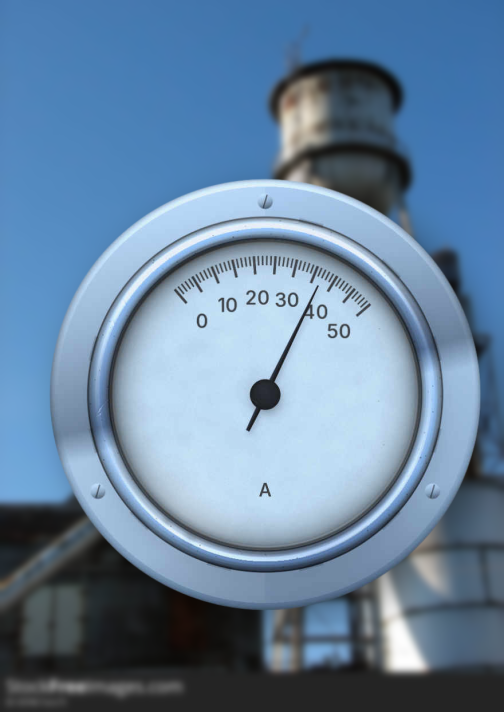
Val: 37 A
